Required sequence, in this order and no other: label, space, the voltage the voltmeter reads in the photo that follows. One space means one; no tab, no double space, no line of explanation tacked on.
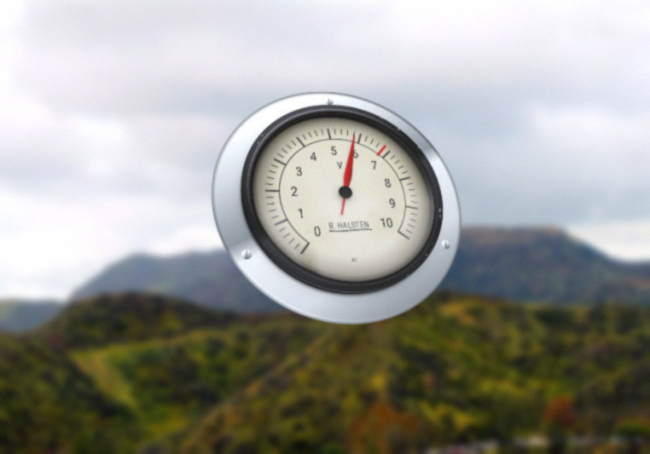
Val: 5.8 V
